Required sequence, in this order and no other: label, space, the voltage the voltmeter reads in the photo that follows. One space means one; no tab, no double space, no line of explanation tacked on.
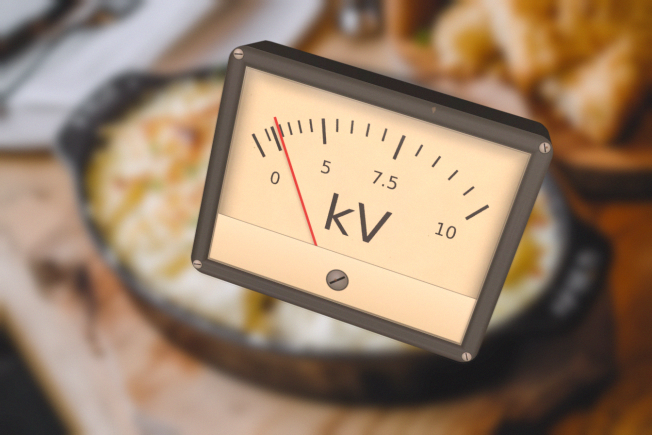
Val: 3 kV
